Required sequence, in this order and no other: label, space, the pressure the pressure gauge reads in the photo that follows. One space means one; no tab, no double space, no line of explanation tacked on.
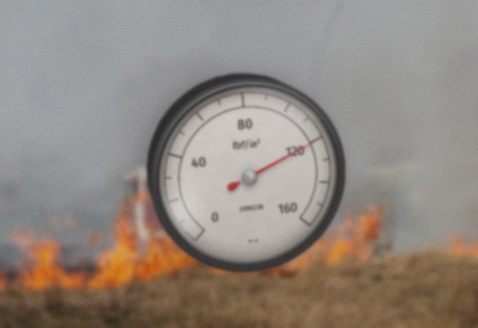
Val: 120 psi
